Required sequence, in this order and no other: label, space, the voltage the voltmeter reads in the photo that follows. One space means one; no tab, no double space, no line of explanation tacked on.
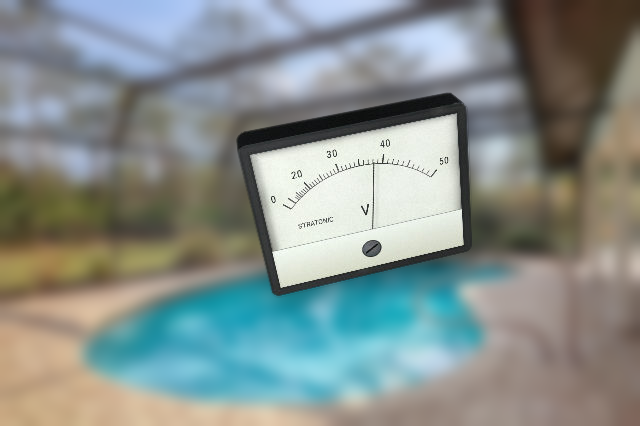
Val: 38 V
